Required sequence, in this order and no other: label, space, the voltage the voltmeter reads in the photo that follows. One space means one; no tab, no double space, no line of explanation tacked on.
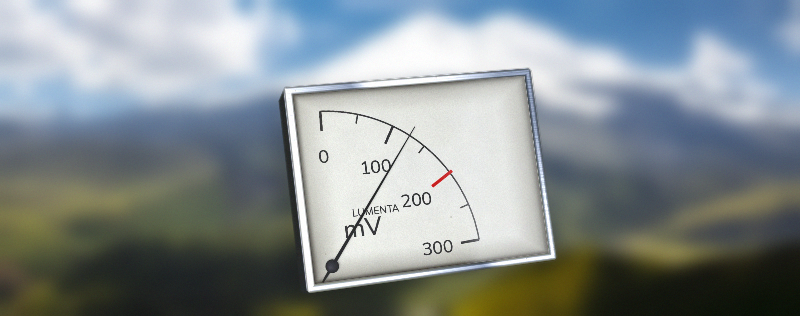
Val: 125 mV
